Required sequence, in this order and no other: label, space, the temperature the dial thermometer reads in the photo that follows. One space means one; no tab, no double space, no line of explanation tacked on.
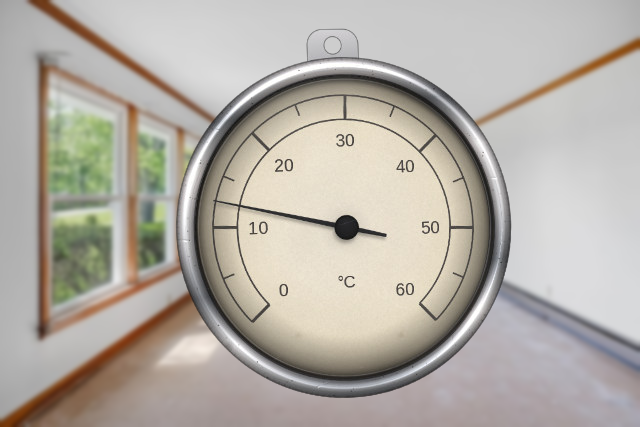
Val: 12.5 °C
